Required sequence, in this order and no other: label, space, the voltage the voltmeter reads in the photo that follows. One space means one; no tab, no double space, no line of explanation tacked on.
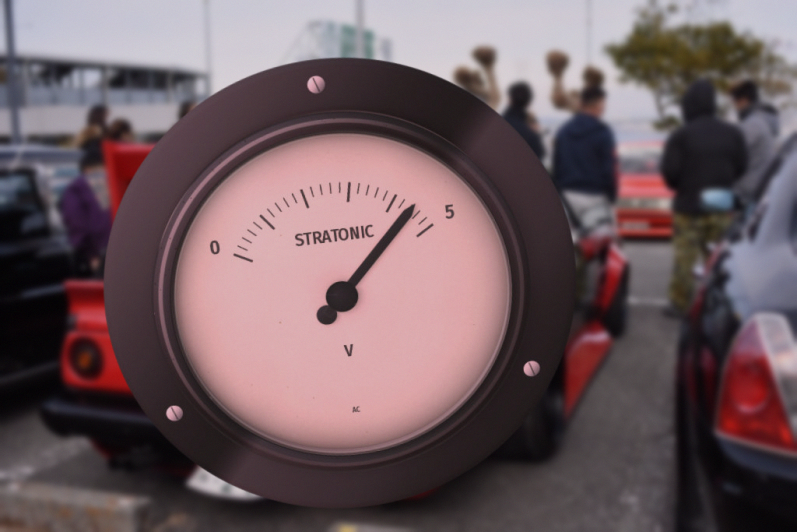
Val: 4.4 V
